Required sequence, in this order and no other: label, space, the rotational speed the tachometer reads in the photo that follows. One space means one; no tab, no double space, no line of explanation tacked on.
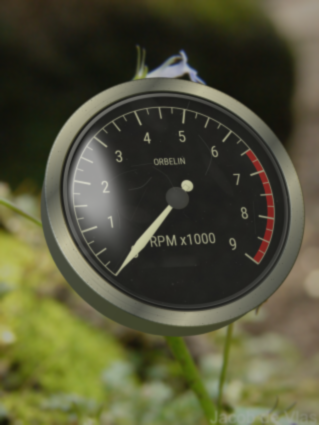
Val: 0 rpm
